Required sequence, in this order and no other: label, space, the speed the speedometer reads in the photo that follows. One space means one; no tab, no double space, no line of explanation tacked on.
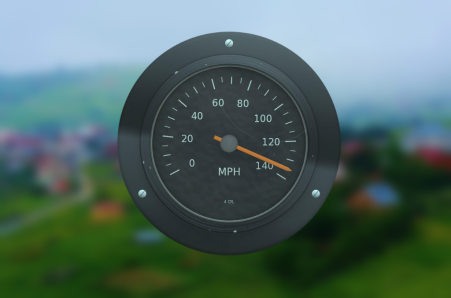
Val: 135 mph
